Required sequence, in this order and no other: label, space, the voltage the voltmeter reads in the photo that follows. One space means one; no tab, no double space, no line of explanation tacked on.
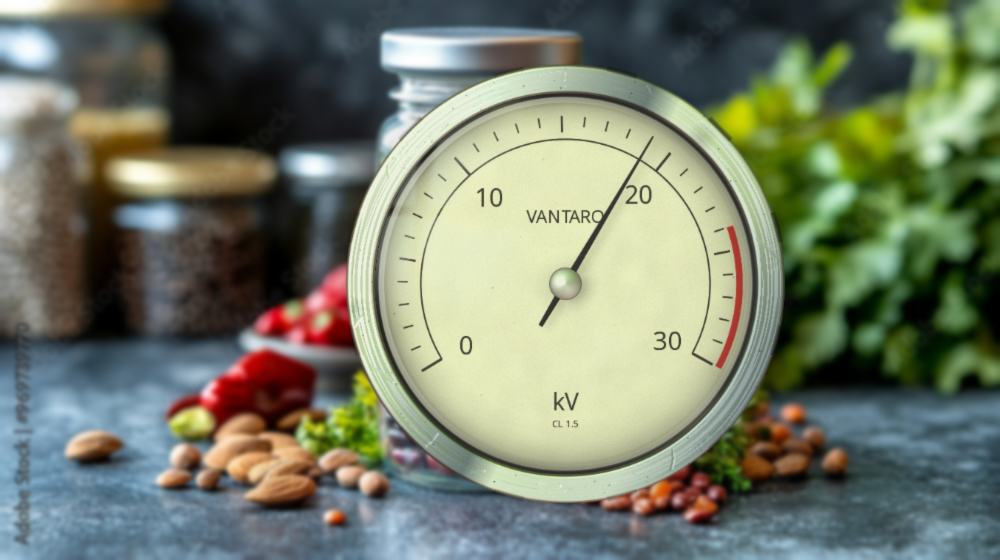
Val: 19 kV
